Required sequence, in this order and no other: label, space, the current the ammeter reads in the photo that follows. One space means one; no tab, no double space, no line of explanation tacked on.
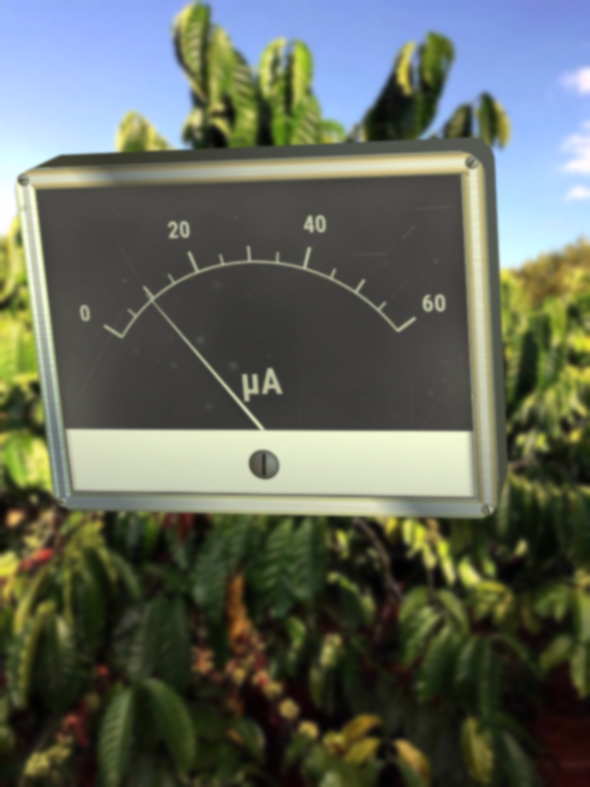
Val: 10 µA
